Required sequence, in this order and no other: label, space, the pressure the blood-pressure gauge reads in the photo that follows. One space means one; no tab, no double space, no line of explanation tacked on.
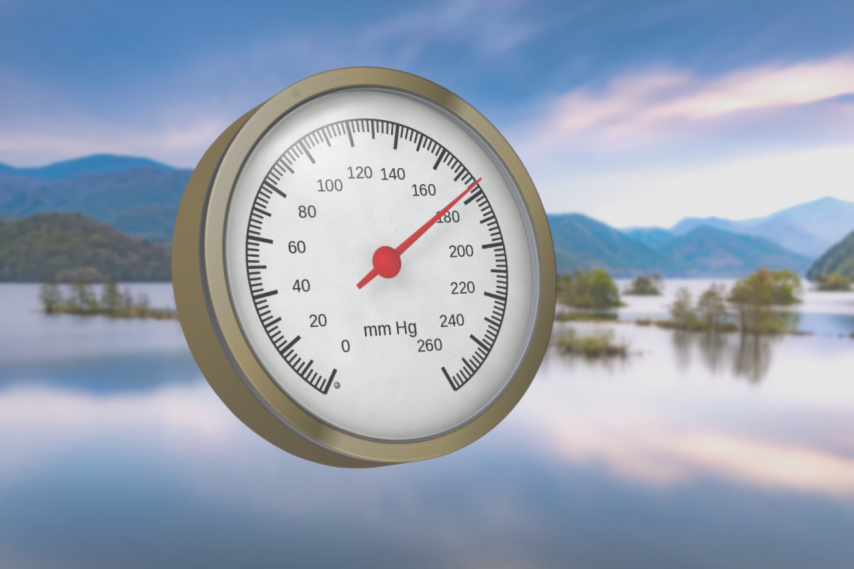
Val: 176 mmHg
